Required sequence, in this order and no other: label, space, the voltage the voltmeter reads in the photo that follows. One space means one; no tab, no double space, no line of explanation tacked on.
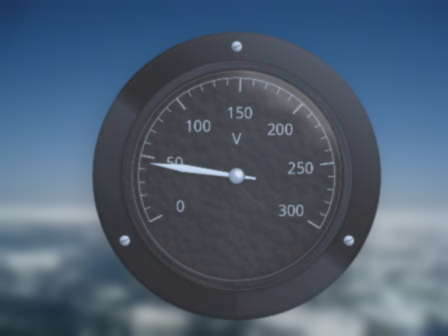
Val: 45 V
